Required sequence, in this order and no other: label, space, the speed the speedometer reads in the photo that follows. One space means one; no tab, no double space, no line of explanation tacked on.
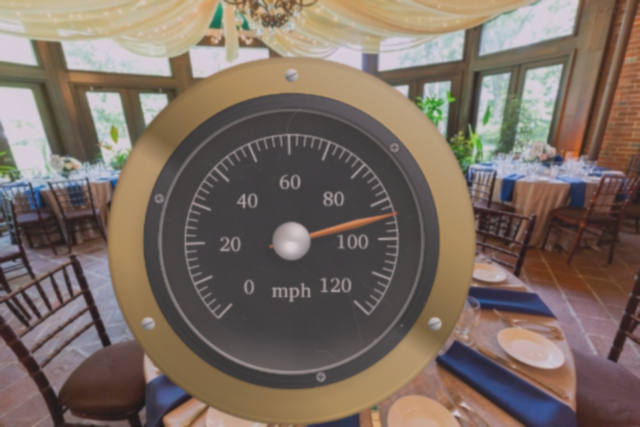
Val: 94 mph
